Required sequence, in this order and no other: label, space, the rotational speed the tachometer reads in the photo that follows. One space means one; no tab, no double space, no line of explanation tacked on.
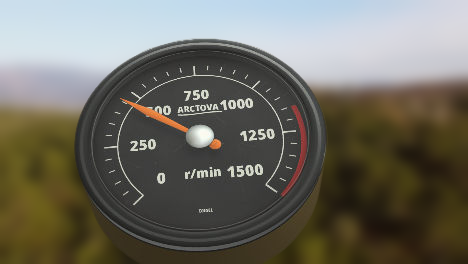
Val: 450 rpm
